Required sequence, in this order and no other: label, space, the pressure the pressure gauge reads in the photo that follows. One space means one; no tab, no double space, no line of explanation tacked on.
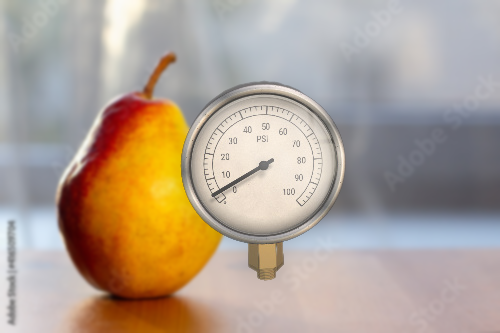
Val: 4 psi
